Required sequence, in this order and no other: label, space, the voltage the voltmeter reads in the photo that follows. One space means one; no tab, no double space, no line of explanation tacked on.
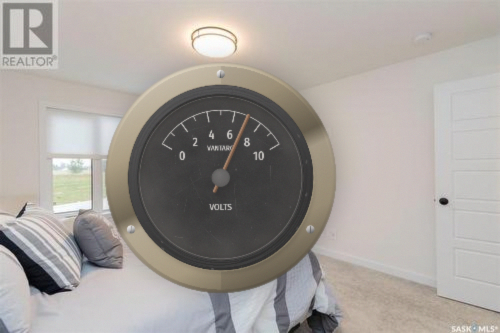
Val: 7 V
